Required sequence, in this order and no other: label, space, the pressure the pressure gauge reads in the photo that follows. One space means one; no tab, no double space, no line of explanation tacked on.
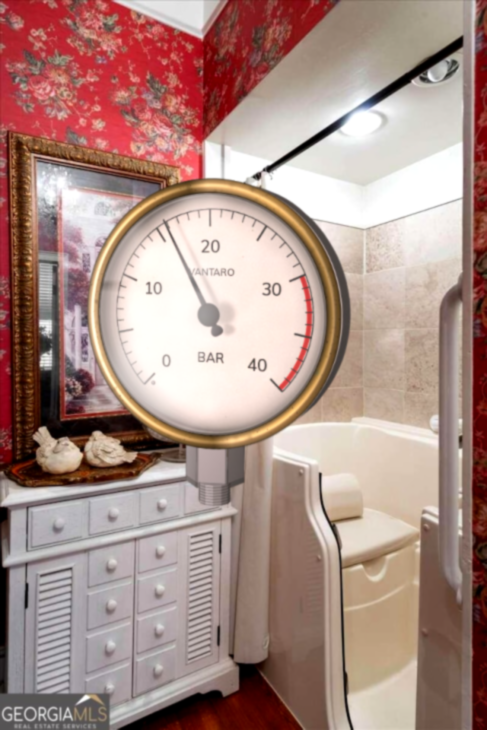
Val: 16 bar
